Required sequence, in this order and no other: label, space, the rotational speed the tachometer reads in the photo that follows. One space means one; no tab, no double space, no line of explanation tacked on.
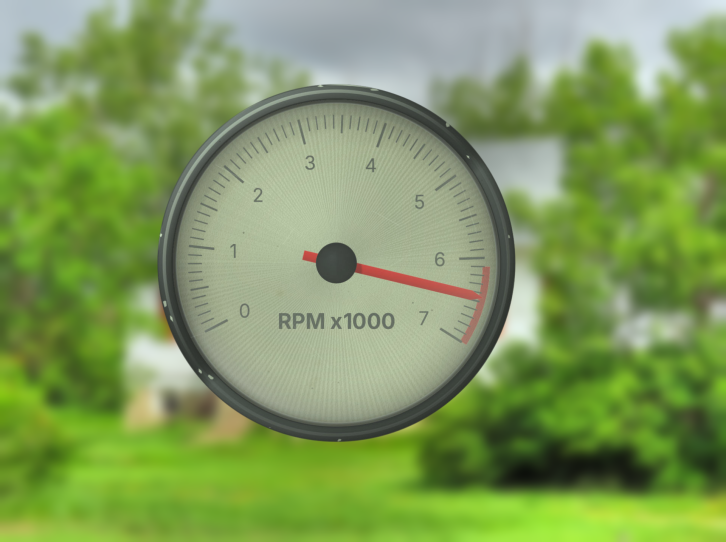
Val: 6450 rpm
